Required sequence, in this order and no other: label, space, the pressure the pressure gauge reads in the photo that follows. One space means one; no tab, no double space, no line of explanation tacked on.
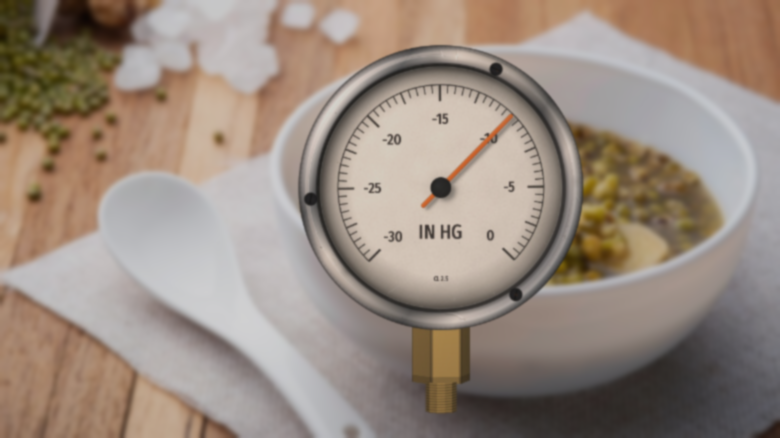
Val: -10 inHg
